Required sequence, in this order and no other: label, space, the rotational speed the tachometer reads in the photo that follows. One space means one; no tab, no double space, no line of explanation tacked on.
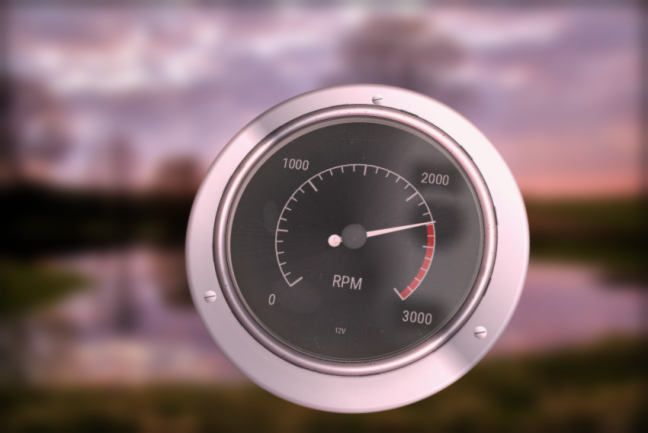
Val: 2300 rpm
